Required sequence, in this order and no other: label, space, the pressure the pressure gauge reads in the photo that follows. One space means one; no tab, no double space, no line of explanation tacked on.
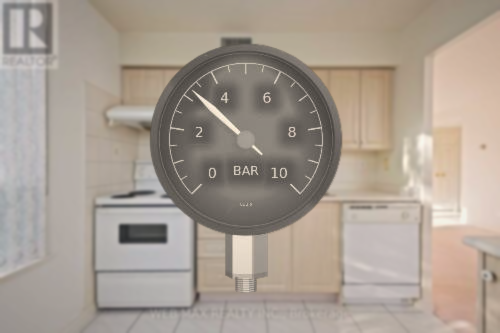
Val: 3.25 bar
